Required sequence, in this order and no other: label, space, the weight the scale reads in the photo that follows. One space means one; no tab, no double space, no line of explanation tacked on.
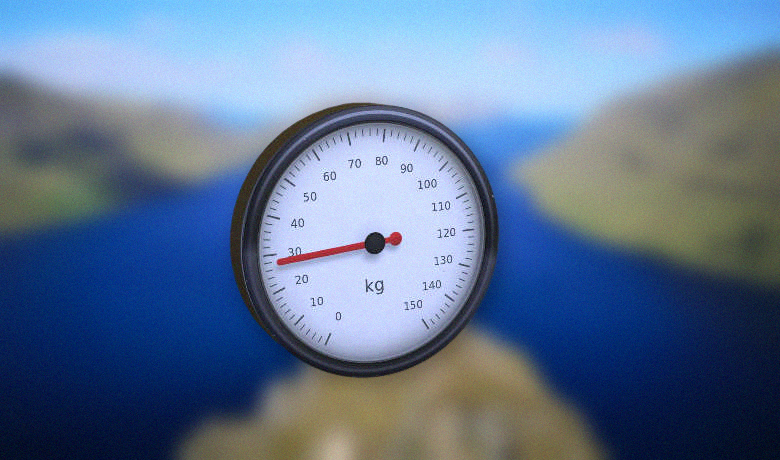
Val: 28 kg
